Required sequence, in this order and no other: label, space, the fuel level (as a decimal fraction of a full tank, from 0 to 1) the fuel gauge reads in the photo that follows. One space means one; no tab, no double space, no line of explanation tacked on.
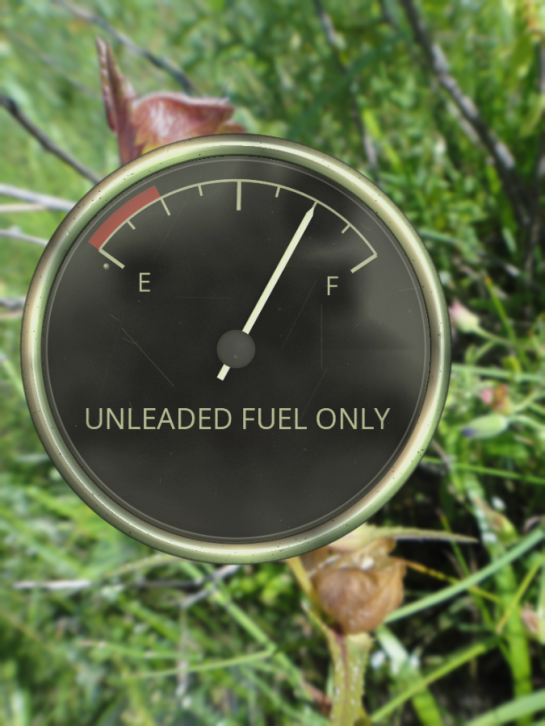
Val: 0.75
